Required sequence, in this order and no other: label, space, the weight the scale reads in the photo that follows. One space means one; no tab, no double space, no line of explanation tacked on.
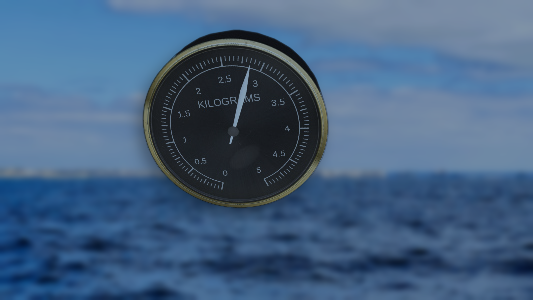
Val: 2.85 kg
